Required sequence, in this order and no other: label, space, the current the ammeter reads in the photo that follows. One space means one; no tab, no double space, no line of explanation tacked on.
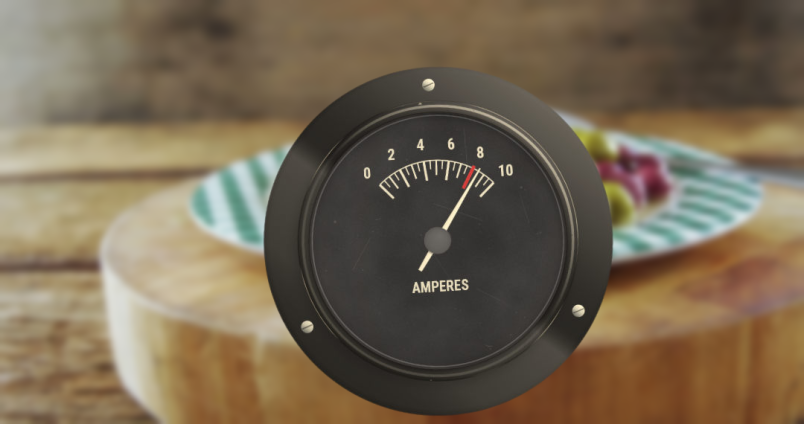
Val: 8.5 A
